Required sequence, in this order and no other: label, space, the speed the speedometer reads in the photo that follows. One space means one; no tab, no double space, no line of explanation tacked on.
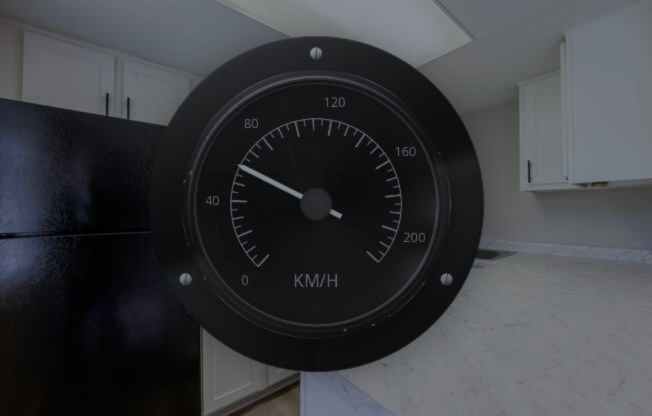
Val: 60 km/h
